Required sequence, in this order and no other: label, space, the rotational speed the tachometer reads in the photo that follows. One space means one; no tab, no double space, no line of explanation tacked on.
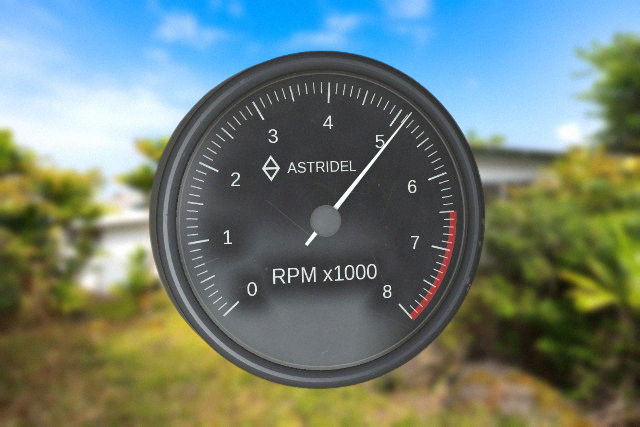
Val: 5100 rpm
